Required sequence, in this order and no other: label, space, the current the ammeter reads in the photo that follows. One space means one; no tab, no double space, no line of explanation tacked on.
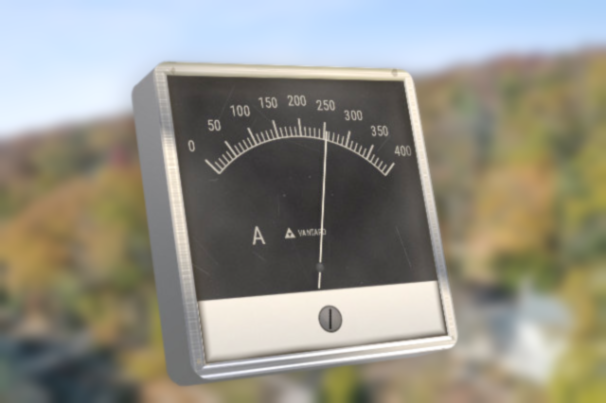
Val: 250 A
